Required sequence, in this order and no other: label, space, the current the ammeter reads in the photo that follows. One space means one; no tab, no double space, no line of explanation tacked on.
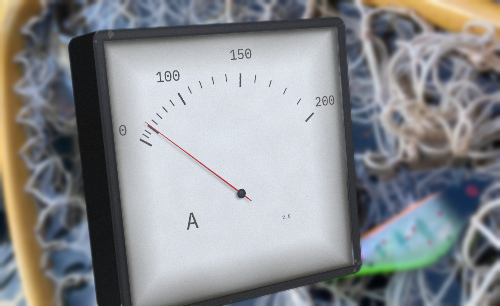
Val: 50 A
